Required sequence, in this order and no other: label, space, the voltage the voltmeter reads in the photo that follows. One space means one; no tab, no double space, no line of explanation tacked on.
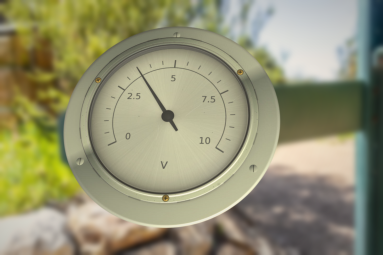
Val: 3.5 V
